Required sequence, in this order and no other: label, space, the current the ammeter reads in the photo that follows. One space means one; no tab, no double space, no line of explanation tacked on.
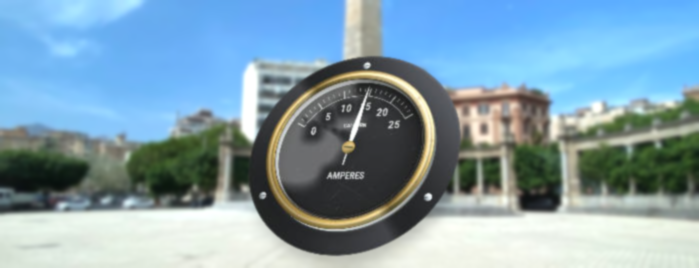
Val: 15 A
